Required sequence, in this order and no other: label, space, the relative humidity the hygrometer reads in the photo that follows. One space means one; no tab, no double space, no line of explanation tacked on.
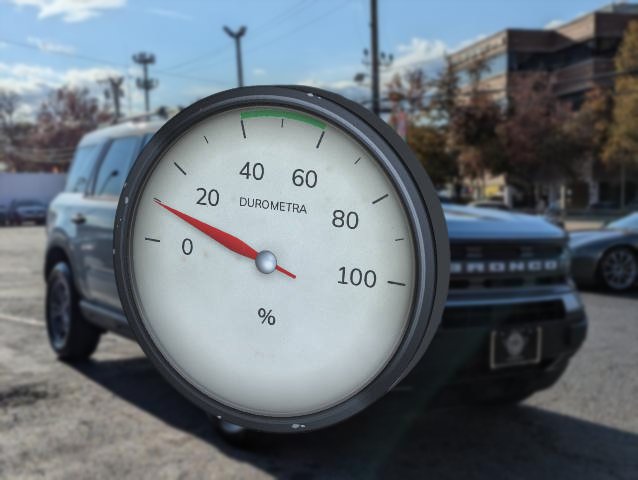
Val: 10 %
